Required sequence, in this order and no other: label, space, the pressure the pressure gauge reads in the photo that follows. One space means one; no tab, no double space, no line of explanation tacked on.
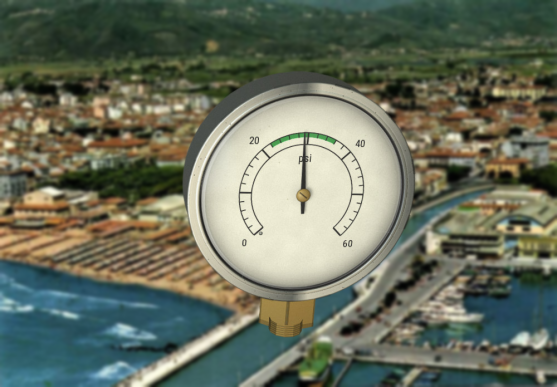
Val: 29 psi
